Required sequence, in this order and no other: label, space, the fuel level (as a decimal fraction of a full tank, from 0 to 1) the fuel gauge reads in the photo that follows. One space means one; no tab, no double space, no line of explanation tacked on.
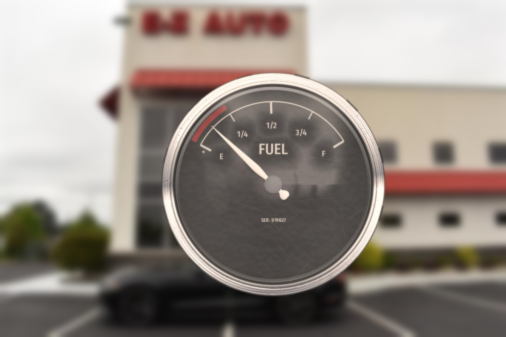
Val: 0.125
